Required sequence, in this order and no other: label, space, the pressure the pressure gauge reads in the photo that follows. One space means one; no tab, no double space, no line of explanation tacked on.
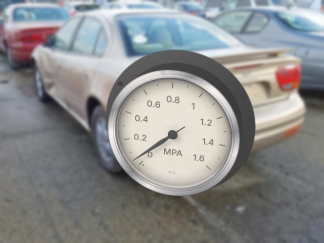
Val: 0.05 MPa
